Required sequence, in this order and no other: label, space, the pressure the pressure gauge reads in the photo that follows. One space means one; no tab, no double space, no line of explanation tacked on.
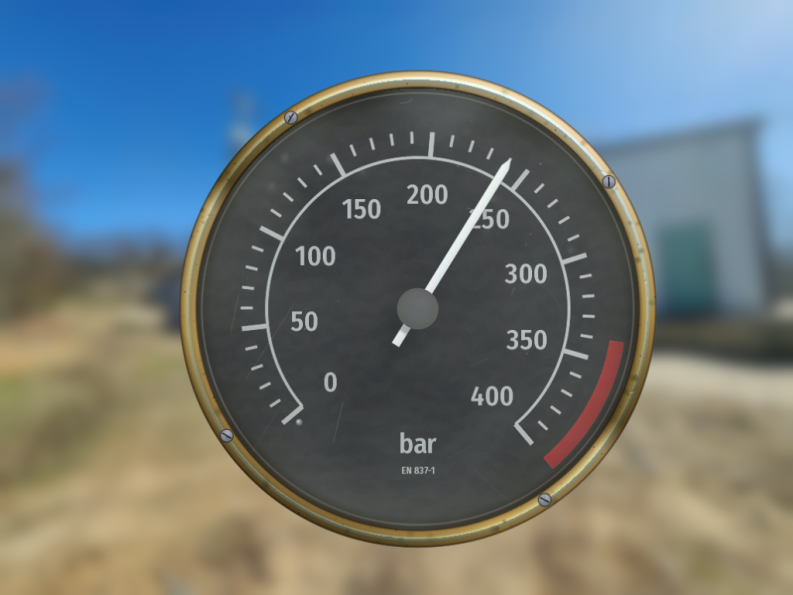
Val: 240 bar
